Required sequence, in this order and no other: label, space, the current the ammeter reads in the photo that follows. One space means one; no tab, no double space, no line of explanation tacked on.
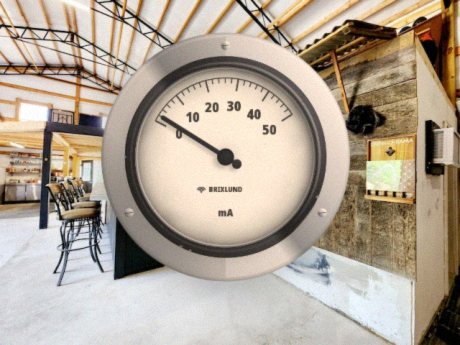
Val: 2 mA
